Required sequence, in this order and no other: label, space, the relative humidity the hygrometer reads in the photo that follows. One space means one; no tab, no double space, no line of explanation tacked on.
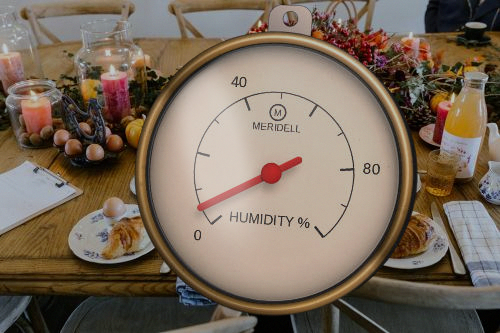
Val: 5 %
